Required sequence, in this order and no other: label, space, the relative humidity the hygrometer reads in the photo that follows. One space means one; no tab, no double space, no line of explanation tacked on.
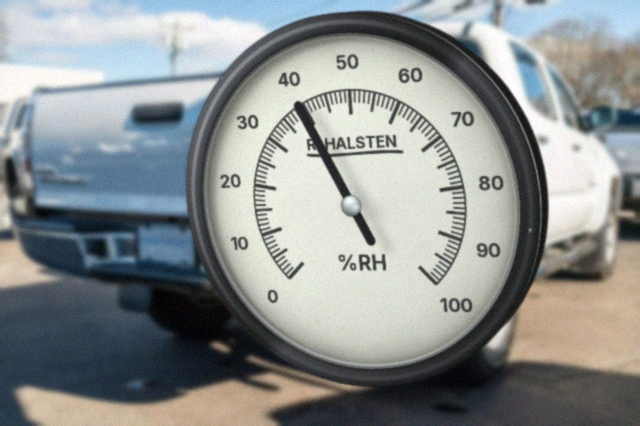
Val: 40 %
